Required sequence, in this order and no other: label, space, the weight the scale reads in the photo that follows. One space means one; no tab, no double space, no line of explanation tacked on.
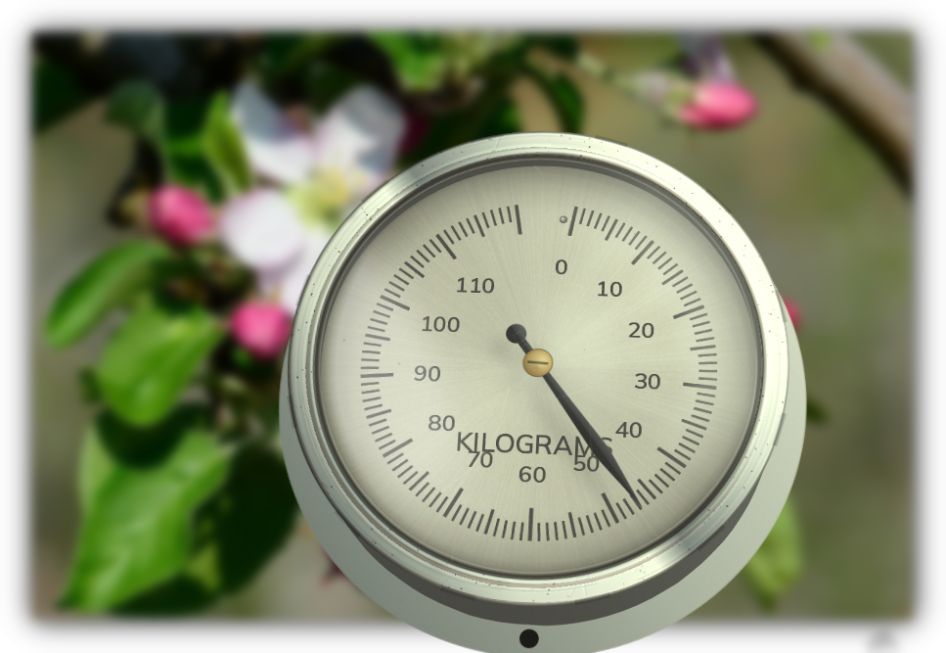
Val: 47 kg
